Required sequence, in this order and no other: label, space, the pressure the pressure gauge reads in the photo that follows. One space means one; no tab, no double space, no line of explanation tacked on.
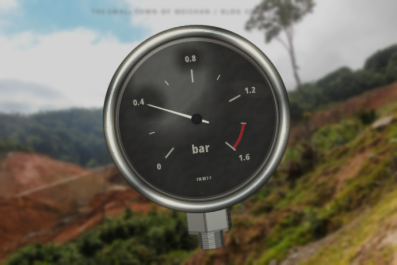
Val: 0.4 bar
